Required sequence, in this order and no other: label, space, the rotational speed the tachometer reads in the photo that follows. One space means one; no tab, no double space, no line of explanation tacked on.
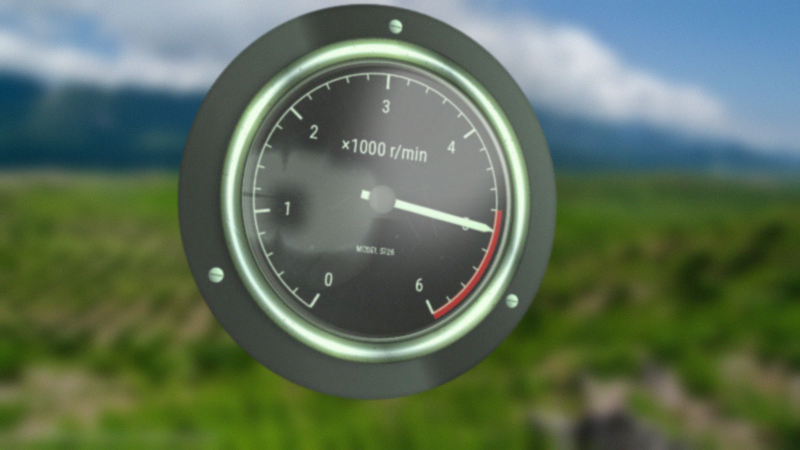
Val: 5000 rpm
